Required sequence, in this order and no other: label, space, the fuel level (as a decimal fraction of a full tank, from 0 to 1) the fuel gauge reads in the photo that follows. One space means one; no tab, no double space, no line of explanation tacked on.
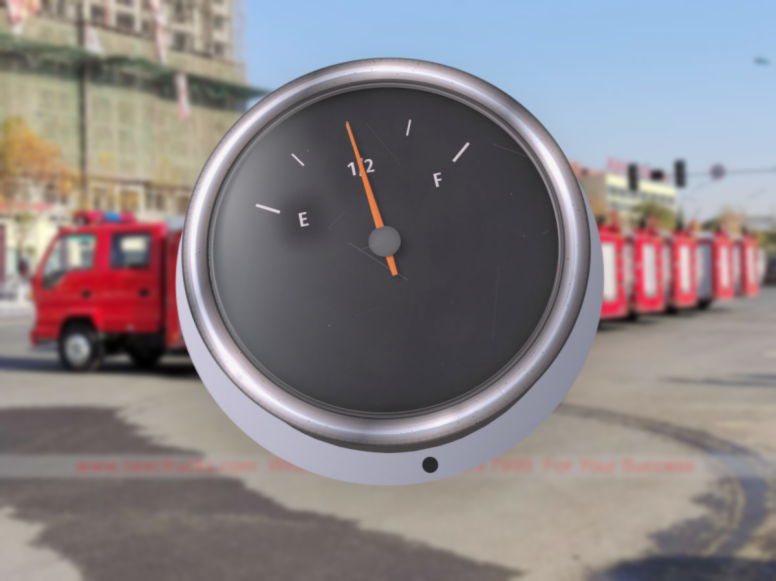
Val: 0.5
